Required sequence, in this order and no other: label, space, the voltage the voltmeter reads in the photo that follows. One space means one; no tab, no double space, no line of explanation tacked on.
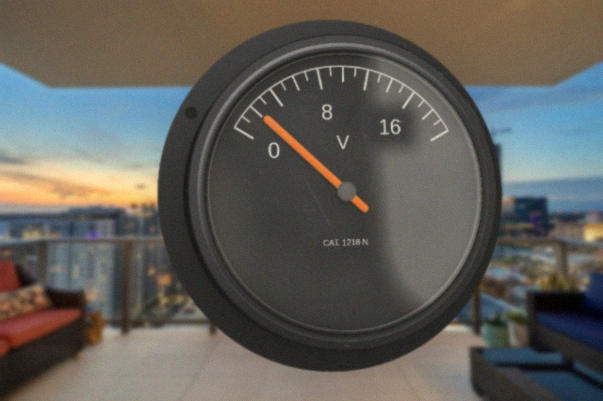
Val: 2 V
